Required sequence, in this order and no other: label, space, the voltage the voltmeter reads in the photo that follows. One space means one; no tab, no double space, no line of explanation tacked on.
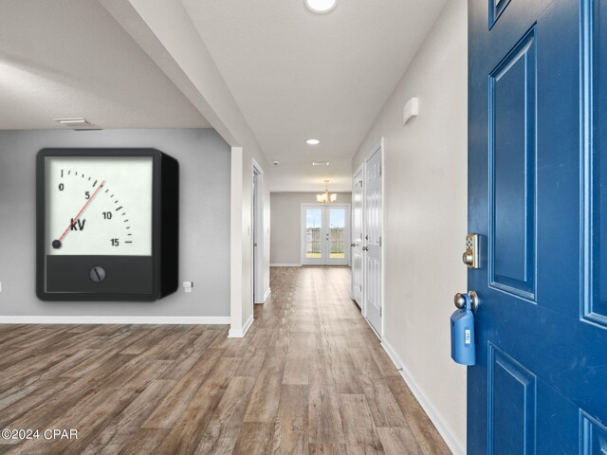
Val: 6 kV
